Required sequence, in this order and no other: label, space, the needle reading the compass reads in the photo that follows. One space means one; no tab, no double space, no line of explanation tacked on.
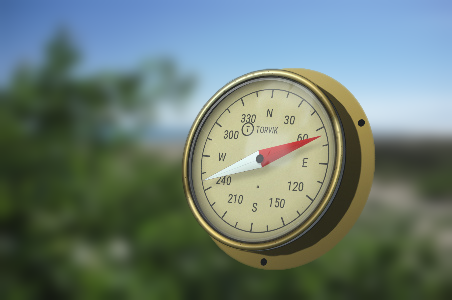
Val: 67.5 °
